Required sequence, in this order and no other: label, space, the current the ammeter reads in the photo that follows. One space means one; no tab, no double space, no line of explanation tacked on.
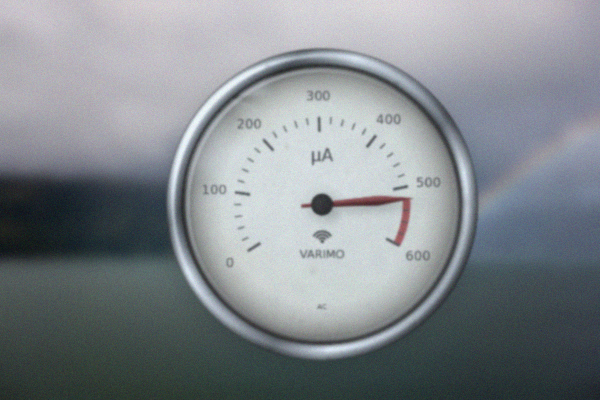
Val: 520 µA
